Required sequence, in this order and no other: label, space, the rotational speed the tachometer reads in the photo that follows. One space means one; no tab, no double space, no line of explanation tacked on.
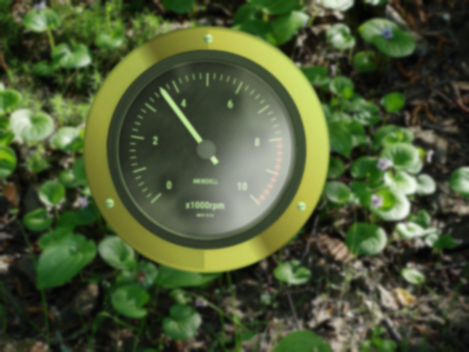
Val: 3600 rpm
